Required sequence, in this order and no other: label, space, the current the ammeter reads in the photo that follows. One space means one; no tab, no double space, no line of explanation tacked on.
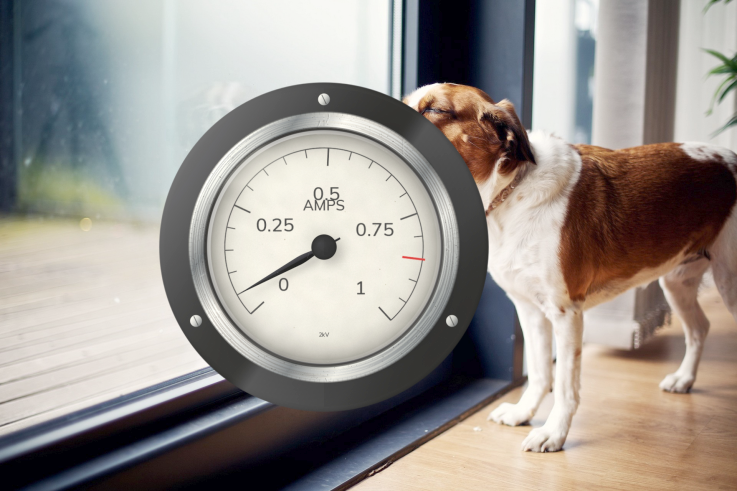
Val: 0.05 A
